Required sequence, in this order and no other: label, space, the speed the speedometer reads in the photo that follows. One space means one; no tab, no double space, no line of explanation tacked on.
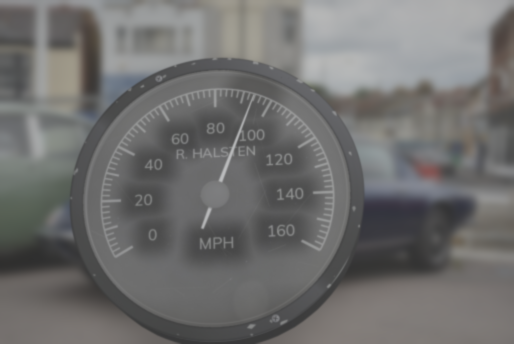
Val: 94 mph
